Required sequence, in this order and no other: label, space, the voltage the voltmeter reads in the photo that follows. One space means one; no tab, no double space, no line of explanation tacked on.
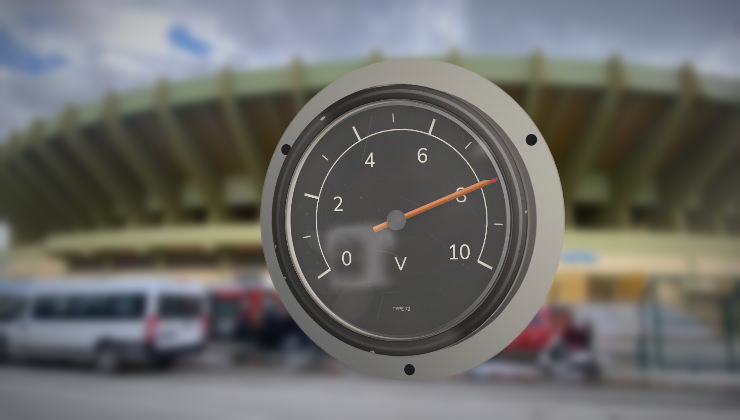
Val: 8 V
